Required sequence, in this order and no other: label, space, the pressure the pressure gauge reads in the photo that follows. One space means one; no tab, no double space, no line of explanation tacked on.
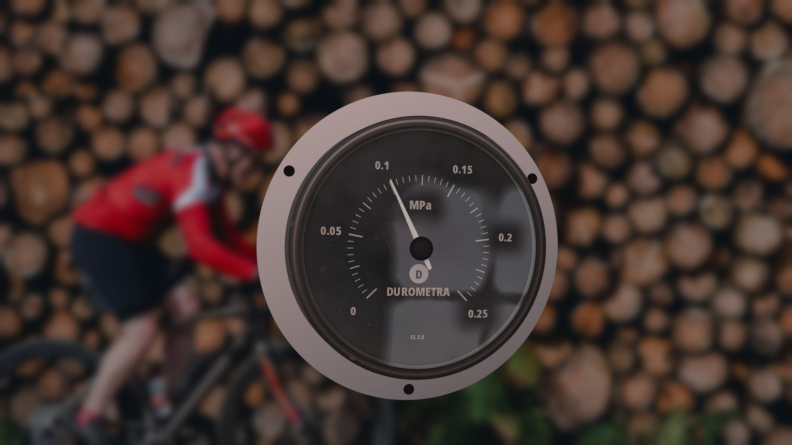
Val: 0.1 MPa
